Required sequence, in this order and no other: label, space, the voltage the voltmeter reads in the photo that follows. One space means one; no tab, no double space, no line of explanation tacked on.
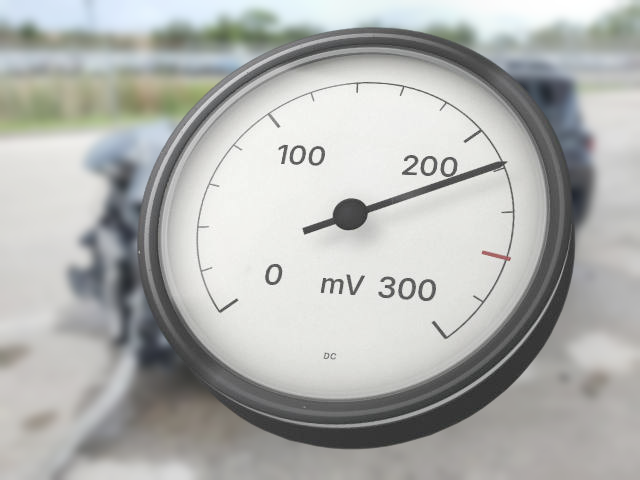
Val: 220 mV
